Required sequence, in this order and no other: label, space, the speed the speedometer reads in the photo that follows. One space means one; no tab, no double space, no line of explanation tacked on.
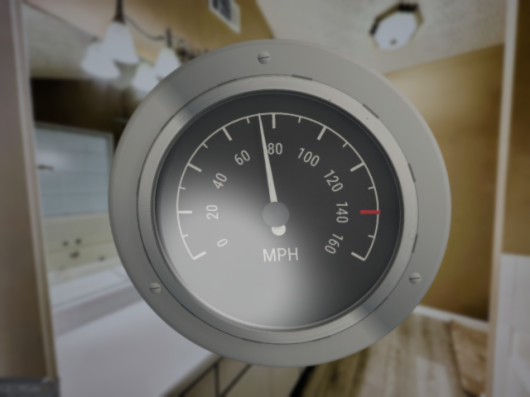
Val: 75 mph
